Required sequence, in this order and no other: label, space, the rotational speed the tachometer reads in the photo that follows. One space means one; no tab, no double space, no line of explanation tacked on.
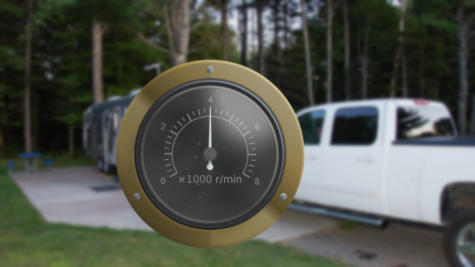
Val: 4000 rpm
